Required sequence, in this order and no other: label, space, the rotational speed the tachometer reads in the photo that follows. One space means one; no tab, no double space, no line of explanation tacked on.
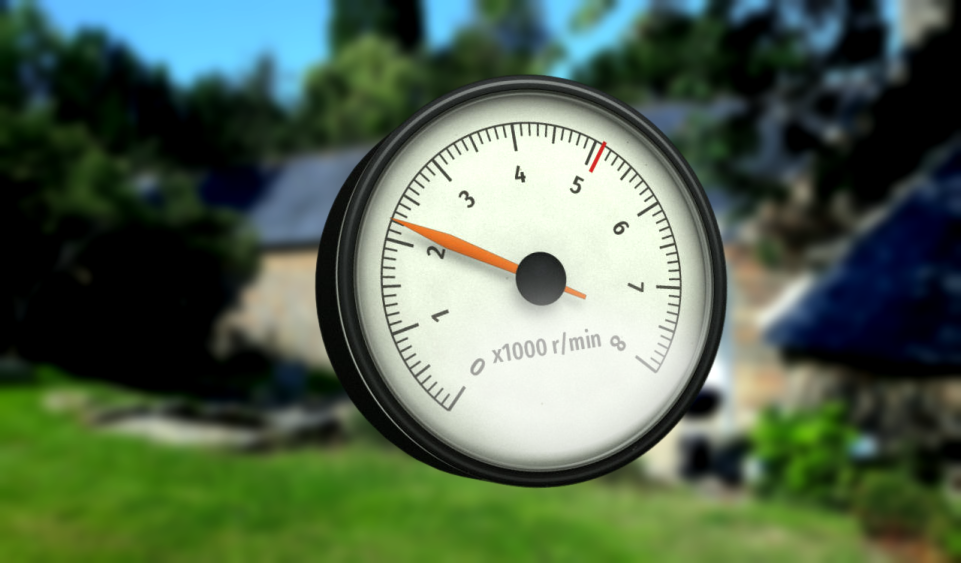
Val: 2200 rpm
